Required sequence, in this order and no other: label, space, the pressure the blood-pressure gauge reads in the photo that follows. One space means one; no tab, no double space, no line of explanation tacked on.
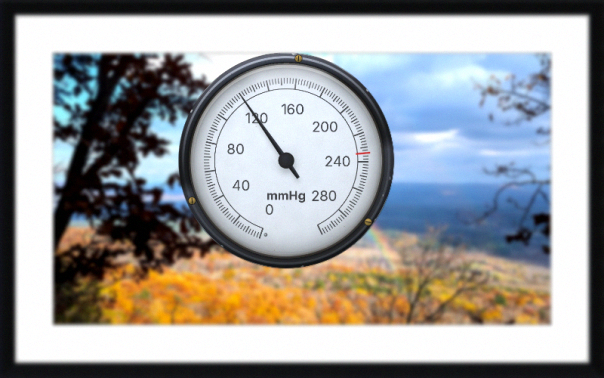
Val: 120 mmHg
